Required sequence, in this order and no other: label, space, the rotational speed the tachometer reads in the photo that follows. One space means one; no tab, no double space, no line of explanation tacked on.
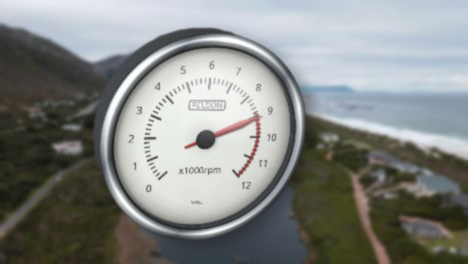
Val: 9000 rpm
